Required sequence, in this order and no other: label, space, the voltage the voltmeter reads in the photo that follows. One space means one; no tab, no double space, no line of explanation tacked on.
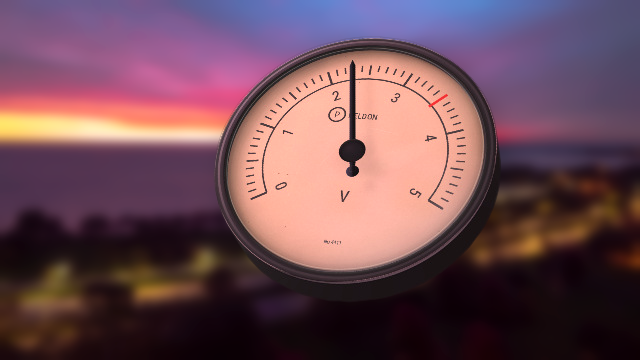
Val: 2.3 V
